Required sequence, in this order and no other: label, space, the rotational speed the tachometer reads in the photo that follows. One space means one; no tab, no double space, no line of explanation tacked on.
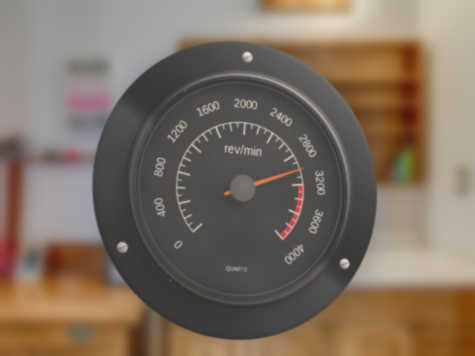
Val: 3000 rpm
